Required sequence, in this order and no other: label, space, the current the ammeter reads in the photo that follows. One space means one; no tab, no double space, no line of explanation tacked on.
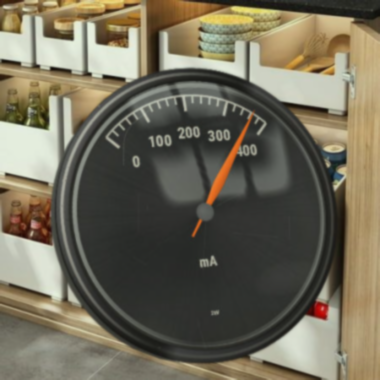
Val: 360 mA
